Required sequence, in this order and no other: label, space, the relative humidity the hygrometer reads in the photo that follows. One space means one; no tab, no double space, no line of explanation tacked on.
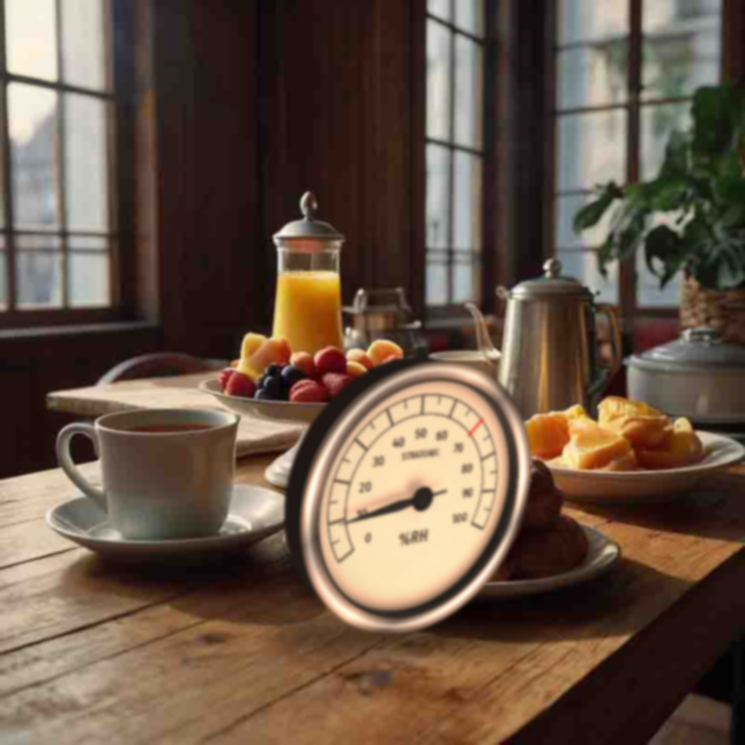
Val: 10 %
